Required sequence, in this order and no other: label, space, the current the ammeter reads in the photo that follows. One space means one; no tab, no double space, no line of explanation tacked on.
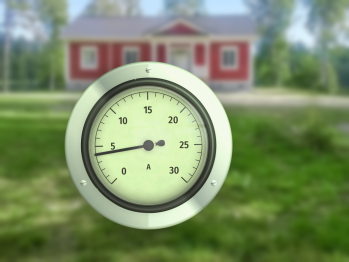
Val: 4 A
